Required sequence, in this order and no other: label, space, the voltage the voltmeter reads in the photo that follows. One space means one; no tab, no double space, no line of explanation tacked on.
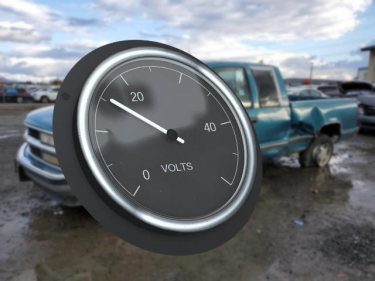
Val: 15 V
